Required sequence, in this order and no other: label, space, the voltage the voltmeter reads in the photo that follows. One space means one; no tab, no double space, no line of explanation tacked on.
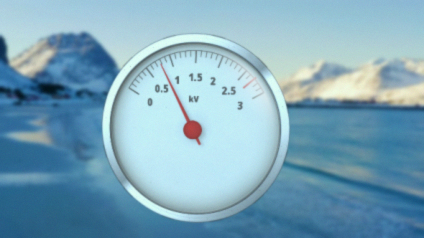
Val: 0.8 kV
